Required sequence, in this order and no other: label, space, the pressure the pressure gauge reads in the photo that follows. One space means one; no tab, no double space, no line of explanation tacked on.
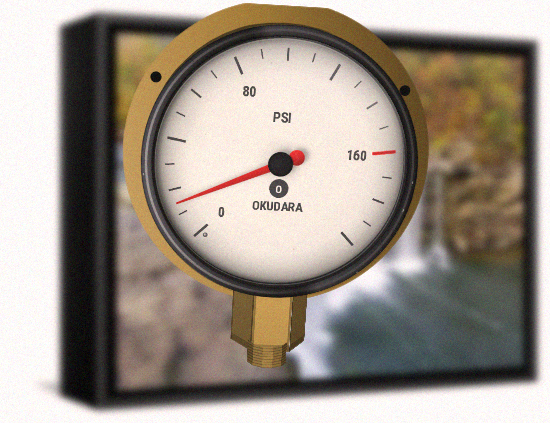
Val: 15 psi
